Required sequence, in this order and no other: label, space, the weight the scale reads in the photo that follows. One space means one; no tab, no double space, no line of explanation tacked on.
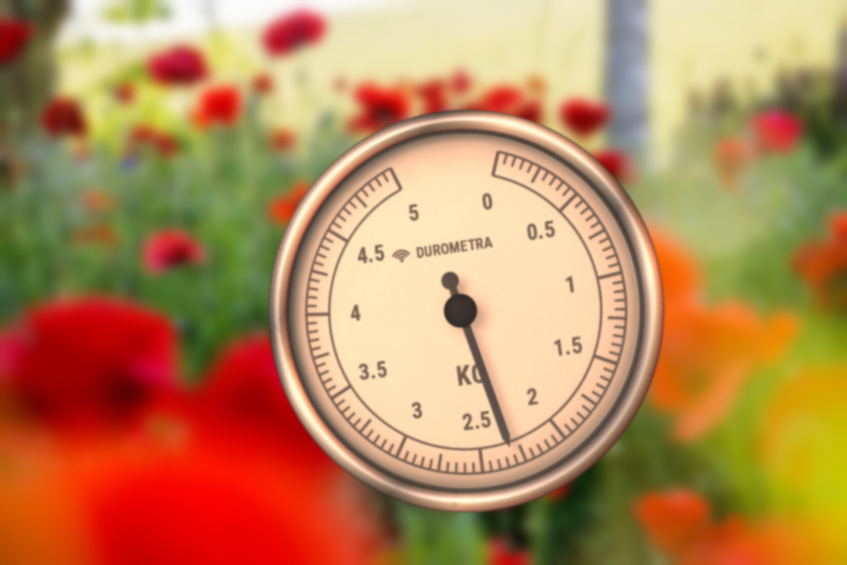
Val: 2.3 kg
